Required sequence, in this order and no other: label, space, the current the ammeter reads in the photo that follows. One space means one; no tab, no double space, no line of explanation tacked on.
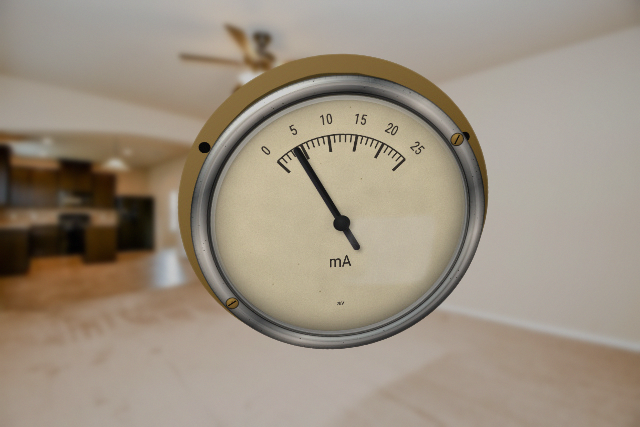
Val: 4 mA
